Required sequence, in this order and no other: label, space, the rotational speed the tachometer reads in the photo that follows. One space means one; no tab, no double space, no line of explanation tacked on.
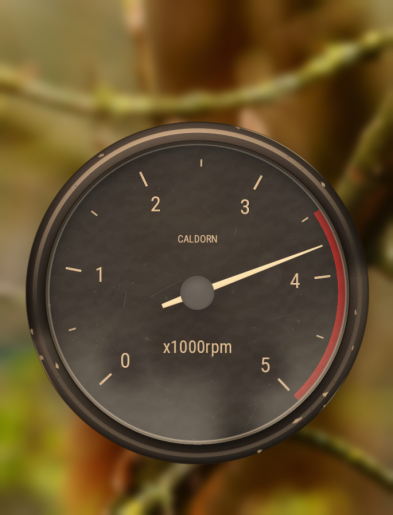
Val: 3750 rpm
